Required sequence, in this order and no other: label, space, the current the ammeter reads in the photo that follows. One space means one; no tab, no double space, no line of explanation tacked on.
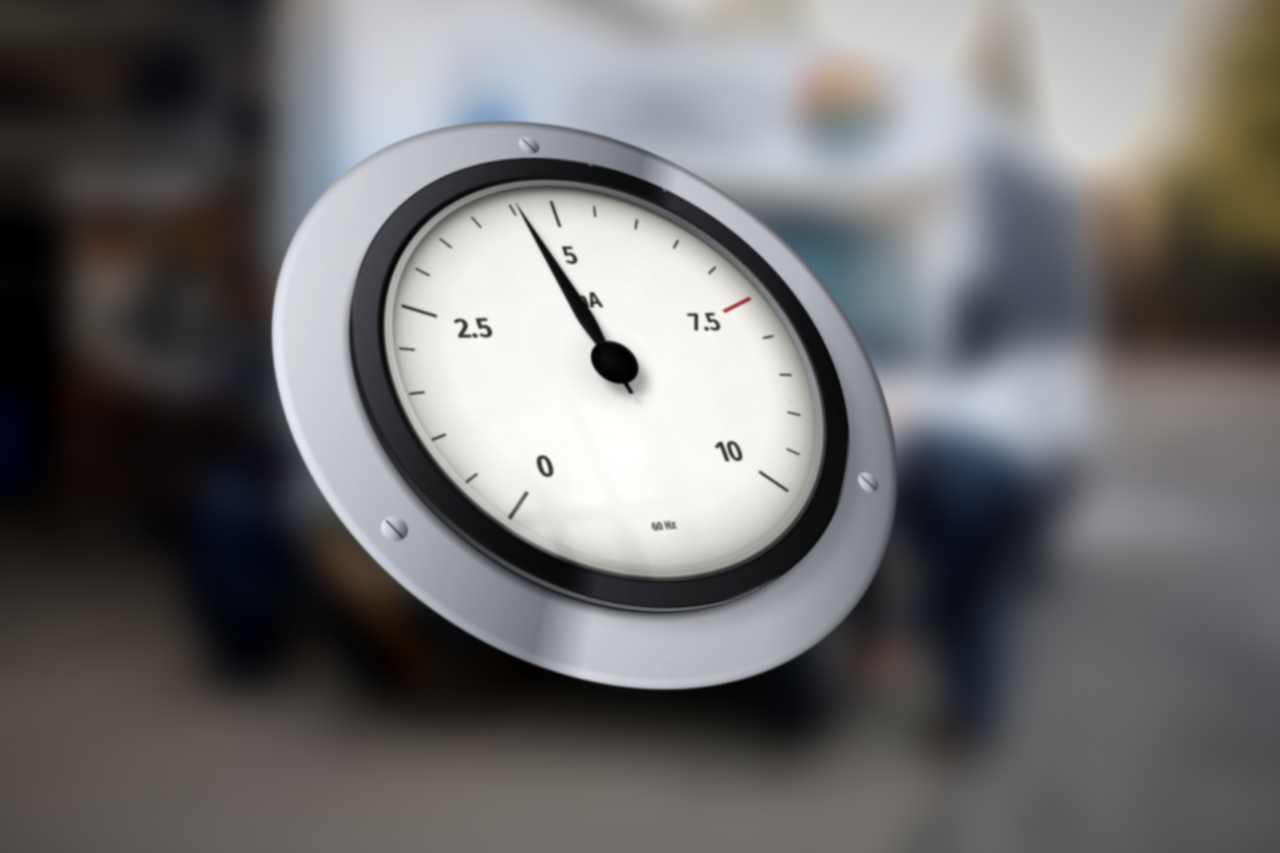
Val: 4.5 mA
